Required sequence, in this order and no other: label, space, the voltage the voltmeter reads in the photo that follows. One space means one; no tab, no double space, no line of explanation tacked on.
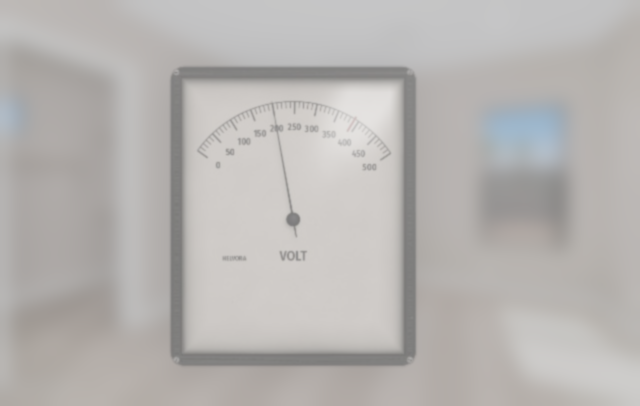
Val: 200 V
